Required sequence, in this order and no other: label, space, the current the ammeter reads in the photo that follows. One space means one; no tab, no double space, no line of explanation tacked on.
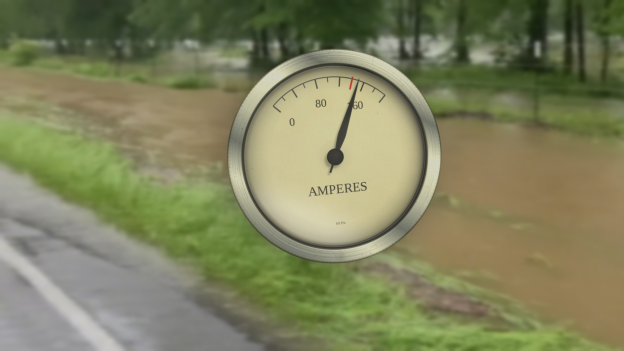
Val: 150 A
